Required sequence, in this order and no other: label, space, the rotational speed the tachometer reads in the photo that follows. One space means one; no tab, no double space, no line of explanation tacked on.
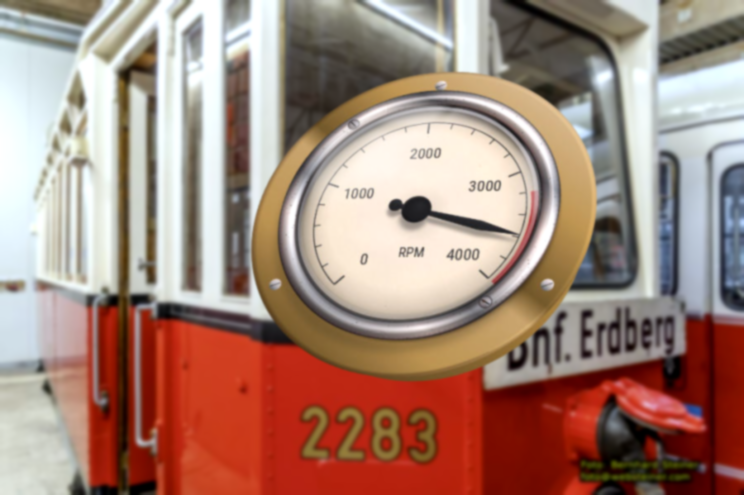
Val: 3600 rpm
